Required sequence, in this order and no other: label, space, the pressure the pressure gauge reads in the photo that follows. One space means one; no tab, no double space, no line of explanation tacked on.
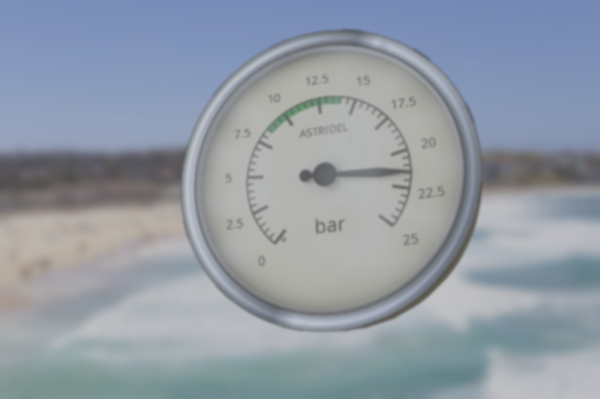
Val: 21.5 bar
